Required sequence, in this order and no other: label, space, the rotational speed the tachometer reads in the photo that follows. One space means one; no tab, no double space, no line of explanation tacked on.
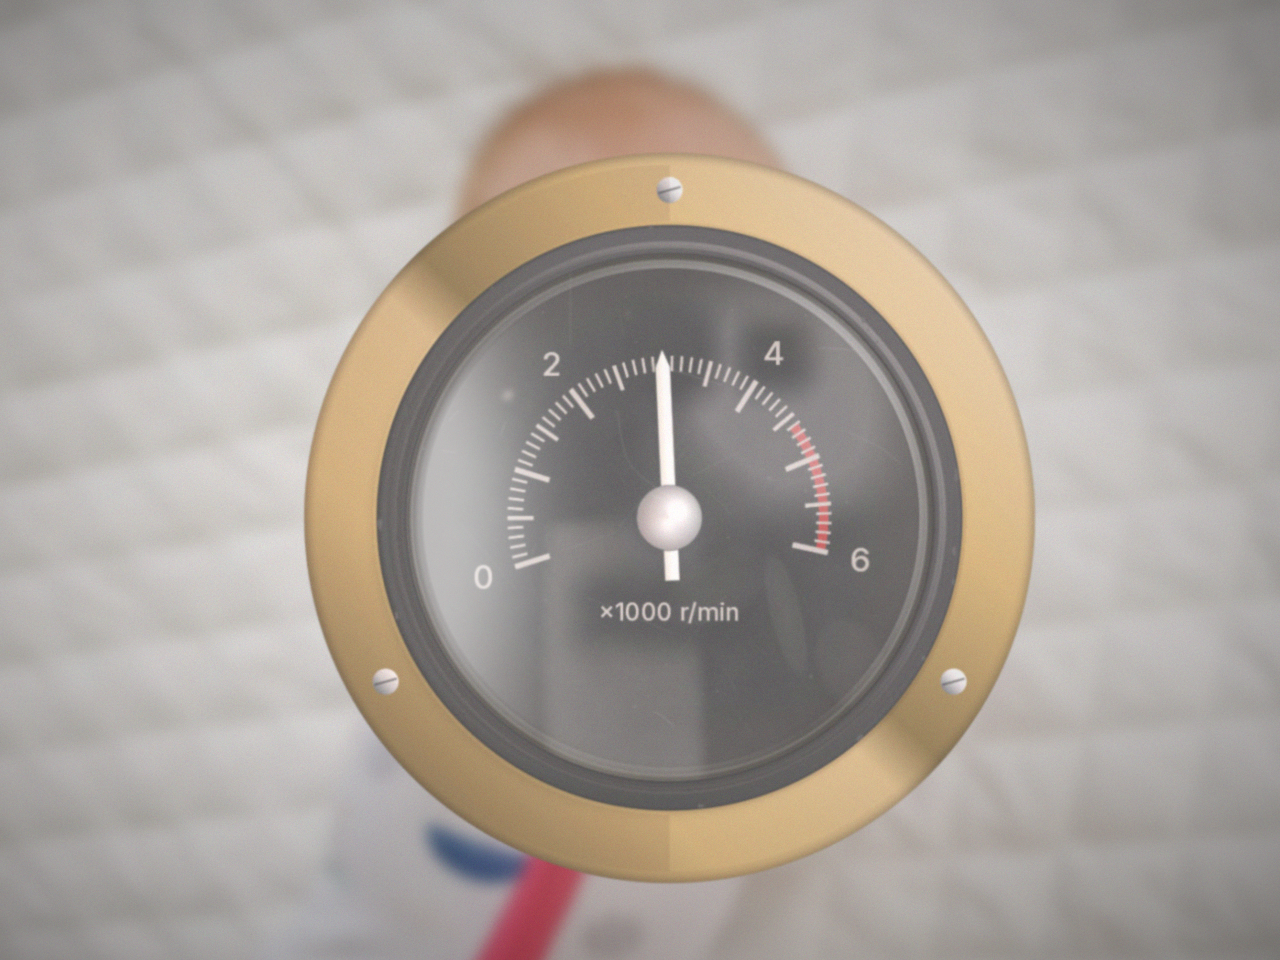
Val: 3000 rpm
